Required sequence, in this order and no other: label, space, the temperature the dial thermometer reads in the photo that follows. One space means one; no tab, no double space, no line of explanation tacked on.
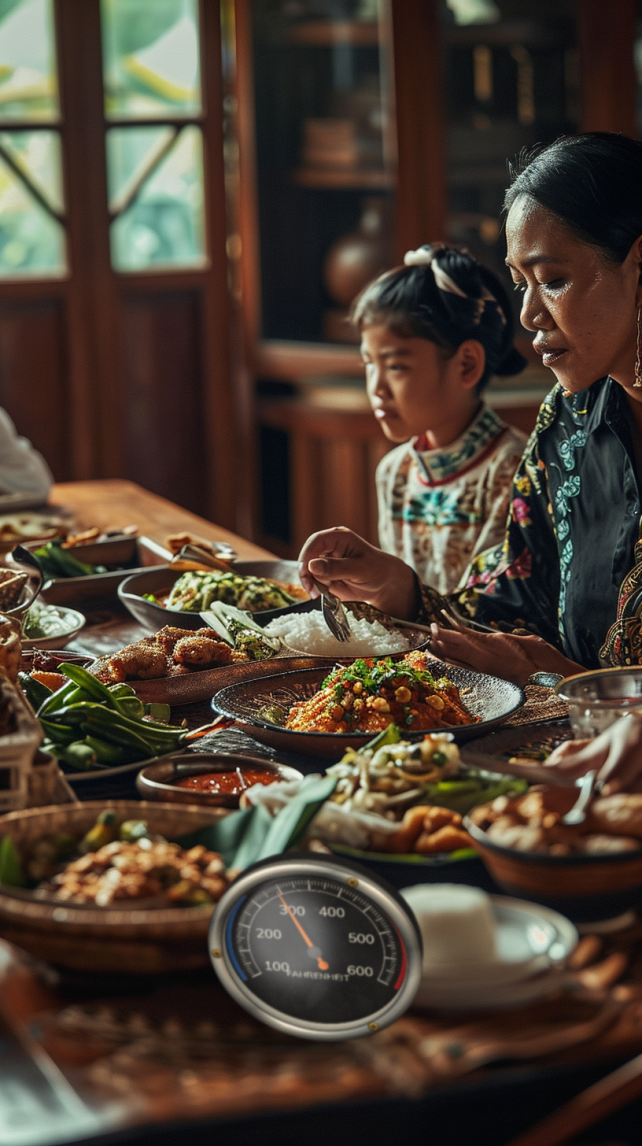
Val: 300 °F
